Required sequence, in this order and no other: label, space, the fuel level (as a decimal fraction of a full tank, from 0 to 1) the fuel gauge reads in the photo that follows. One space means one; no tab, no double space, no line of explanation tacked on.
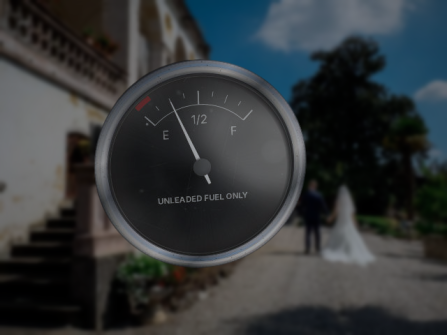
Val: 0.25
